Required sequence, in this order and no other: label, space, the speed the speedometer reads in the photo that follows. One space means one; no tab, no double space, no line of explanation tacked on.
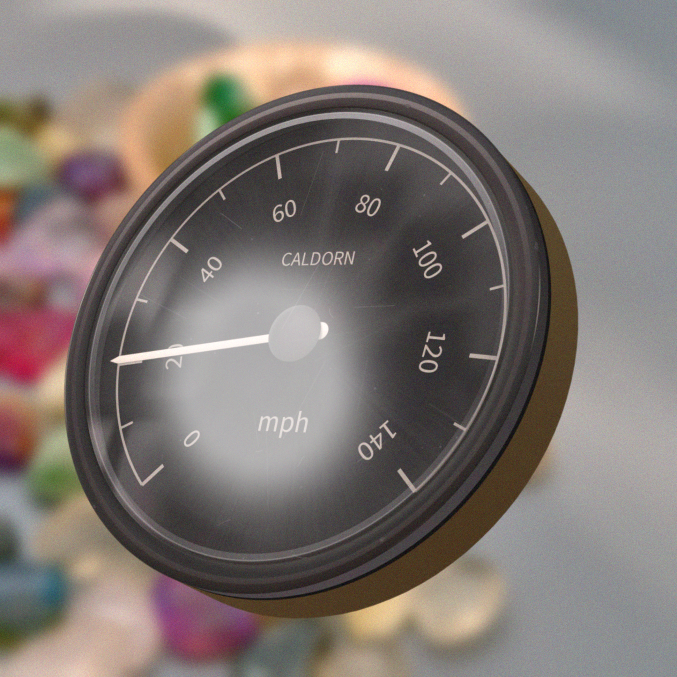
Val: 20 mph
